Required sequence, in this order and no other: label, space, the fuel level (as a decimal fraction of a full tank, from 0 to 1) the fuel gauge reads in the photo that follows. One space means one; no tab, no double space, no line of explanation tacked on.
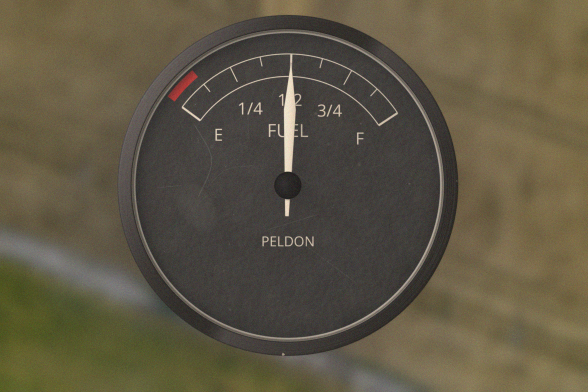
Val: 0.5
